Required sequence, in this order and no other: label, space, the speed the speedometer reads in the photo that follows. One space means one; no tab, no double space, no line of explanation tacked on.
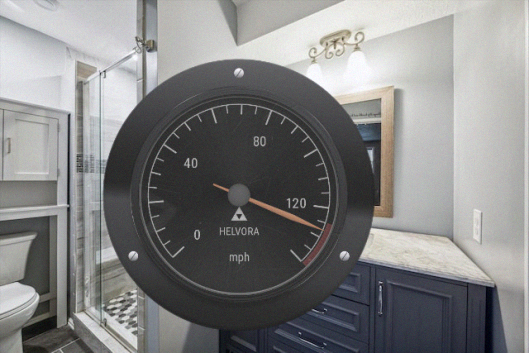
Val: 127.5 mph
